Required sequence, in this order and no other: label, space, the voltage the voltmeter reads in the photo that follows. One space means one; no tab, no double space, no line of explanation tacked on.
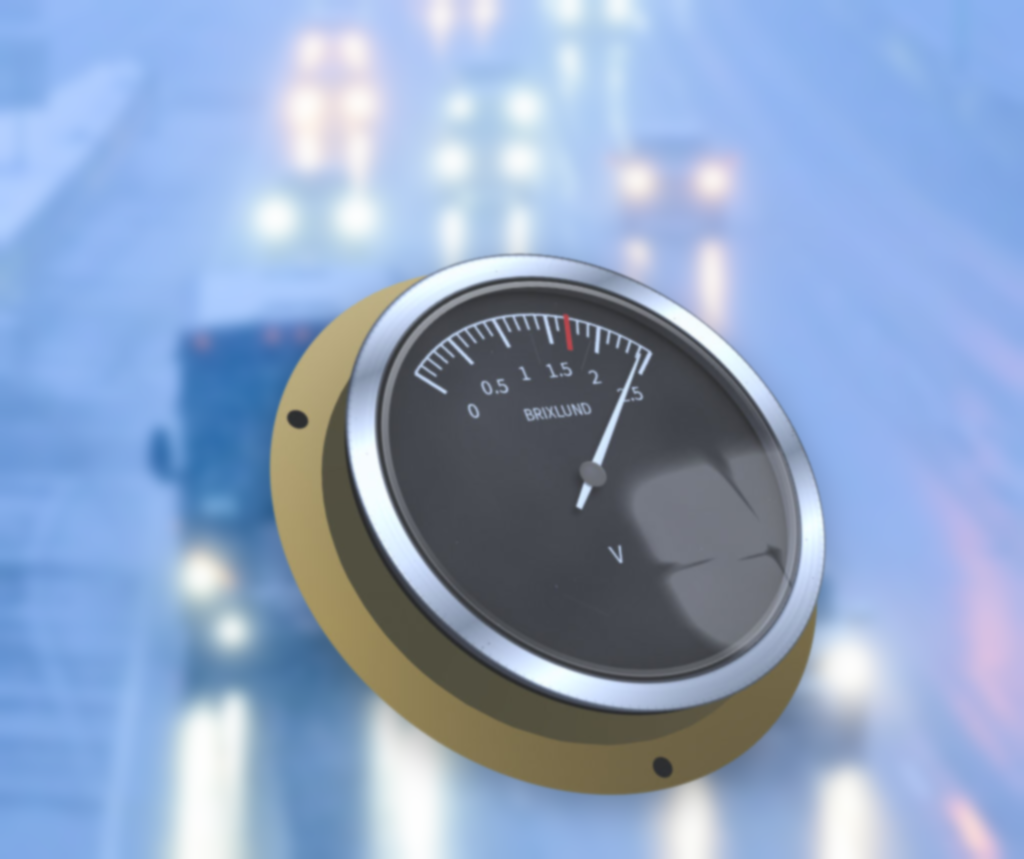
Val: 2.4 V
